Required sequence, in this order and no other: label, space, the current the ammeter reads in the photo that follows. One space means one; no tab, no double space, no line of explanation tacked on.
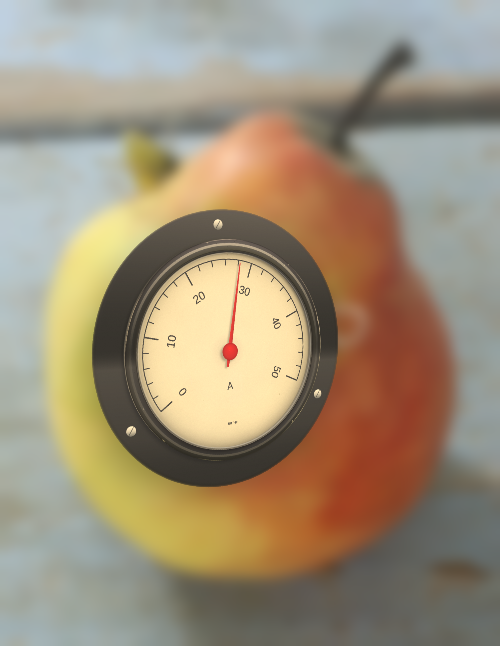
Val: 28 A
